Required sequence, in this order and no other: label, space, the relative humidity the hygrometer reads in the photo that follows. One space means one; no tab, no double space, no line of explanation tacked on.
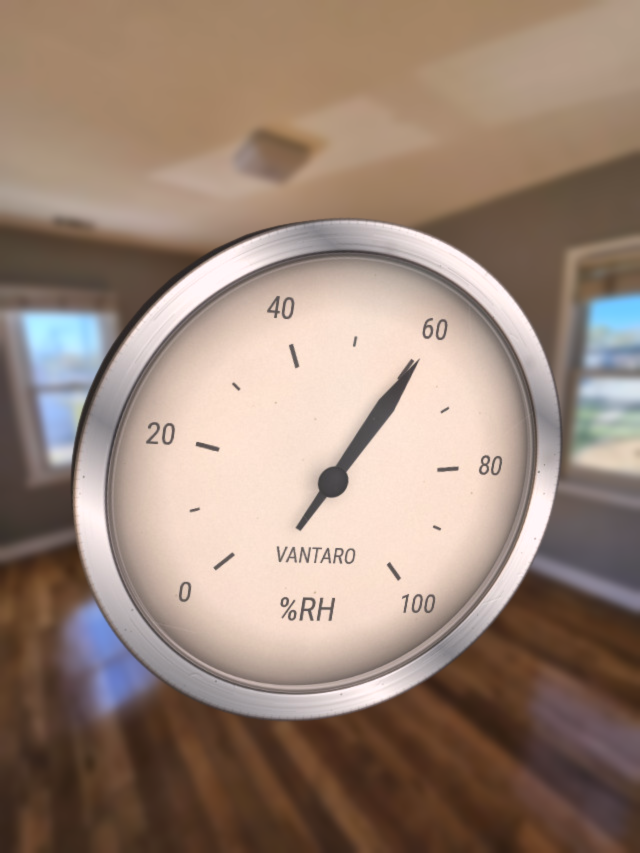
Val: 60 %
